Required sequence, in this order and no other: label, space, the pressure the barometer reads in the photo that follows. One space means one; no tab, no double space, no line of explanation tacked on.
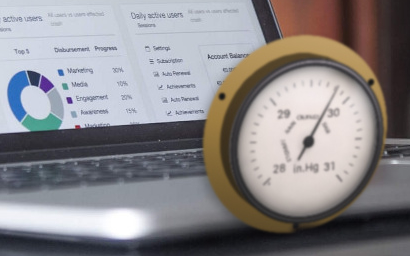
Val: 29.8 inHg
